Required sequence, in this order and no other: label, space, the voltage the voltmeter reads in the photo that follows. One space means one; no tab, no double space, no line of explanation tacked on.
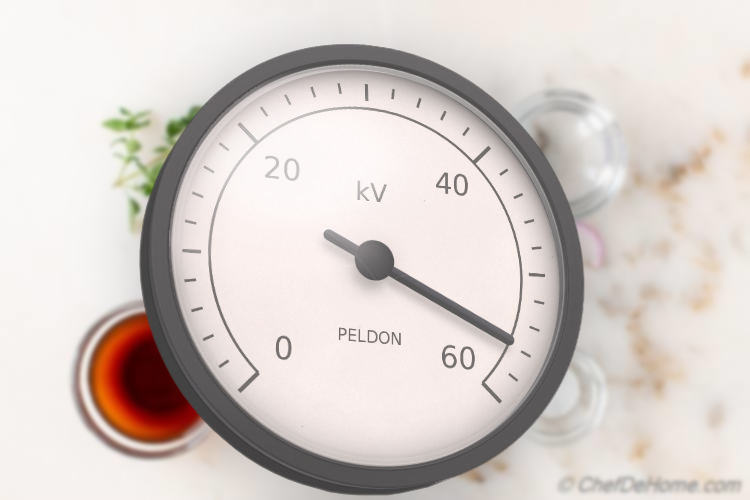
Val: 56 kV
